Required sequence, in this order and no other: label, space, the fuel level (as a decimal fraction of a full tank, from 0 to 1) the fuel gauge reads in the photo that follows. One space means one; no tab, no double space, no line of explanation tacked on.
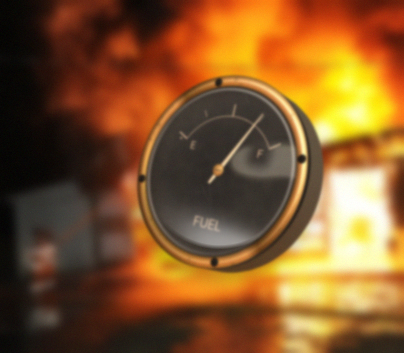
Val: 0.75
